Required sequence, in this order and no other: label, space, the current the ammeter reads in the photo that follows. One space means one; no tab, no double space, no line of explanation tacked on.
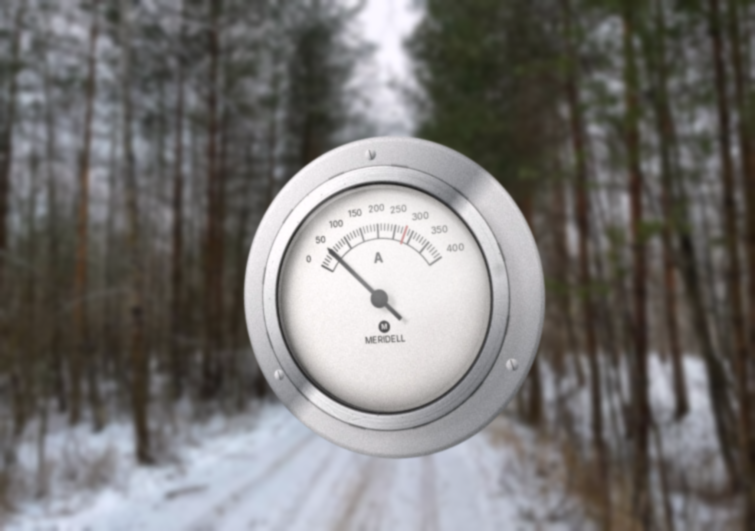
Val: 50 A
